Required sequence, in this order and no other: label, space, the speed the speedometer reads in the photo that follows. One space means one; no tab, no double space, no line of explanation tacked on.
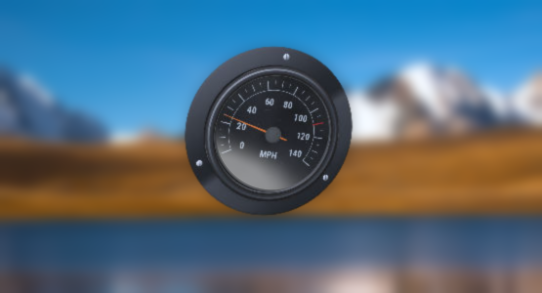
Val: 25 mph
